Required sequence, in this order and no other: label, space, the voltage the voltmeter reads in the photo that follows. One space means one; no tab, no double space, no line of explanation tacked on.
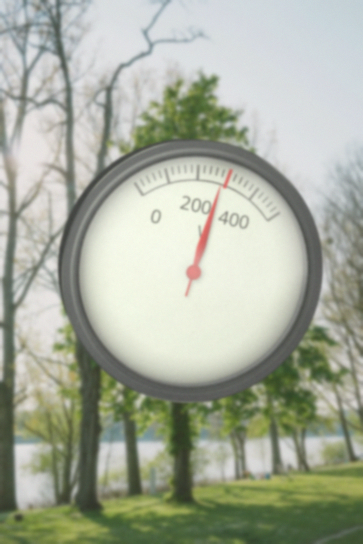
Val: 280 V
